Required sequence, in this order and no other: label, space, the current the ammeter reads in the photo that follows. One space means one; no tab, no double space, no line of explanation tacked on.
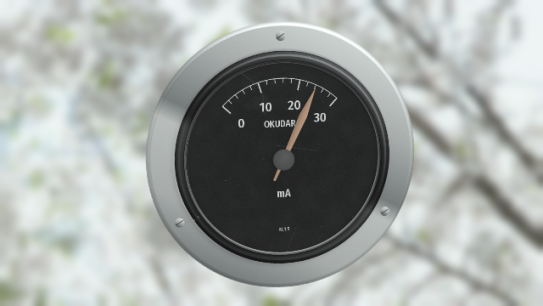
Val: 24 mA
